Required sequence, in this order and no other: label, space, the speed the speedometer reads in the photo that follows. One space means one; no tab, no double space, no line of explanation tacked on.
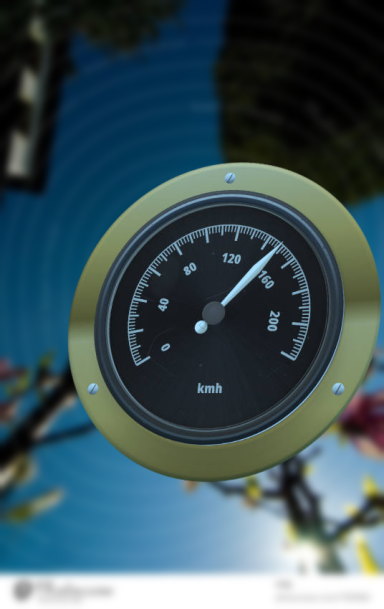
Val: 150 km/h
